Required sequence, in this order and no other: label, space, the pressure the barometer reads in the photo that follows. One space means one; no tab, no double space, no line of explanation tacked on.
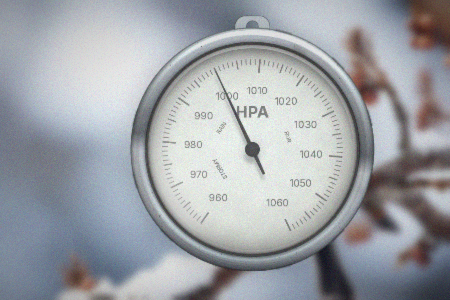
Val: 1000 hPa
